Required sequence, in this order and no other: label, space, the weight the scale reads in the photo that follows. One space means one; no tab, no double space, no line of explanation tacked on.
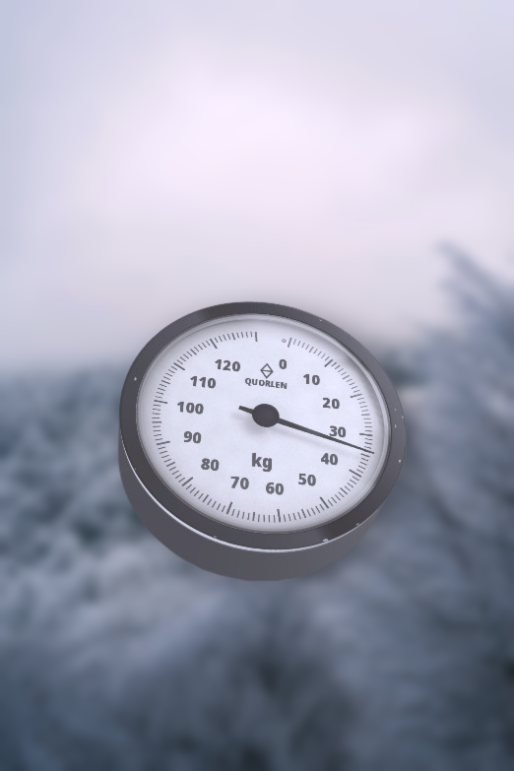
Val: 35 kg
